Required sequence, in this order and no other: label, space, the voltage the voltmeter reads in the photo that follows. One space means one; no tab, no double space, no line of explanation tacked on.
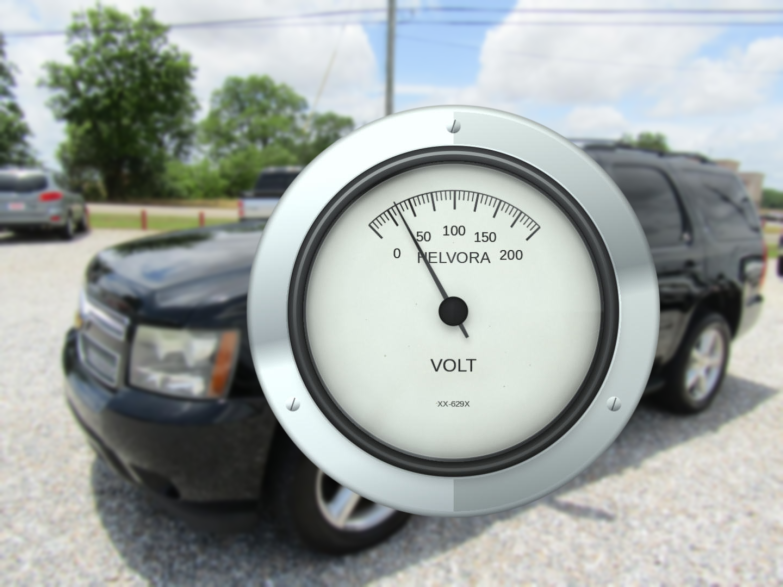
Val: 35 V
